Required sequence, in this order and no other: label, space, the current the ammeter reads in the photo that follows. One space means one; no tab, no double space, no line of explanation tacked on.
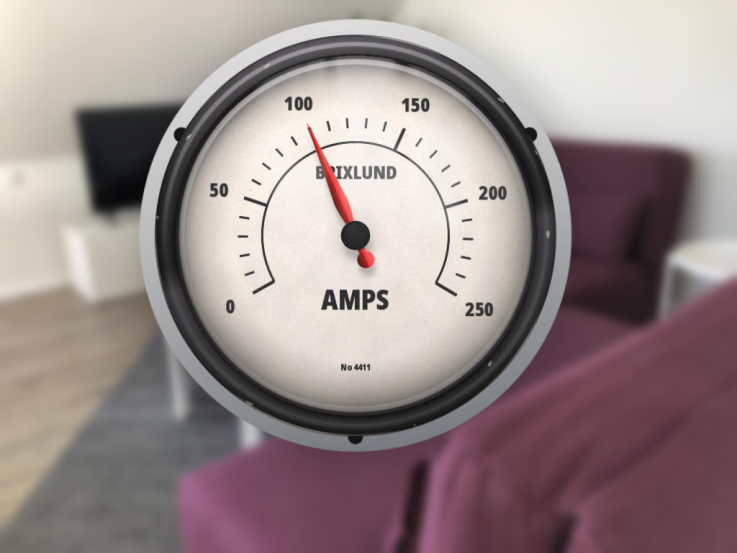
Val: 100 A
